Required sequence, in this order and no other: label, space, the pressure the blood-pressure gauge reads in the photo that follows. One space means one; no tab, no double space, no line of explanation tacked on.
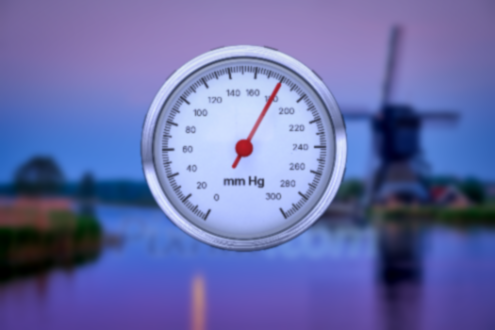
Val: 180 mmHg
